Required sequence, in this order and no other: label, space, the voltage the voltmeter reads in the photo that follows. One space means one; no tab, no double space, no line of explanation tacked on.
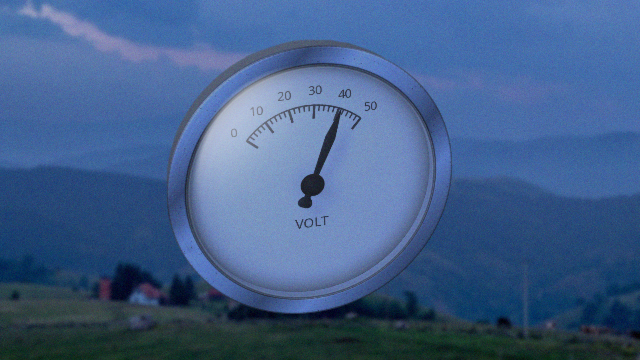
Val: 40 V
